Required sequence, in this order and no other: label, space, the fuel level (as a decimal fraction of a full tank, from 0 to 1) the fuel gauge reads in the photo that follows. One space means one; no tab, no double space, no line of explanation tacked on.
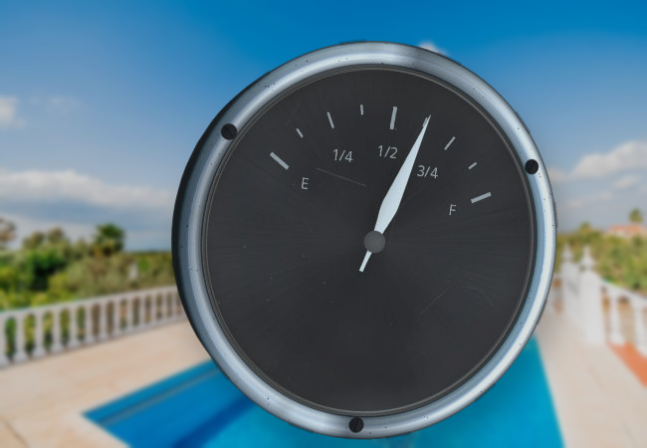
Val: 0.625
